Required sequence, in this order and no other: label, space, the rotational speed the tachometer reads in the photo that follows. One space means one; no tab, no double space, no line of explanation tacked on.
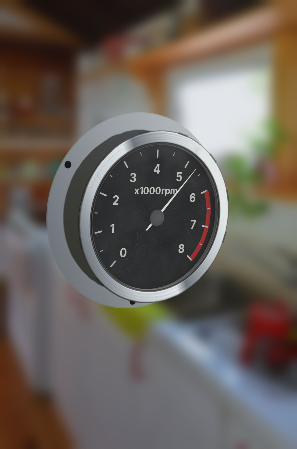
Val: 5250 rpm
